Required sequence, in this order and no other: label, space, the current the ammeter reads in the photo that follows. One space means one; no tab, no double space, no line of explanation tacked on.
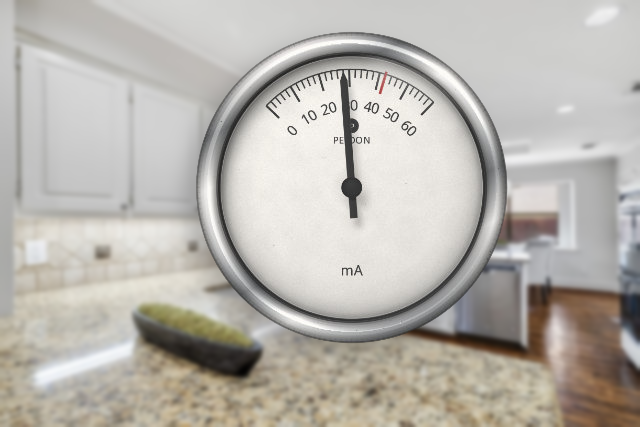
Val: 28 mA
